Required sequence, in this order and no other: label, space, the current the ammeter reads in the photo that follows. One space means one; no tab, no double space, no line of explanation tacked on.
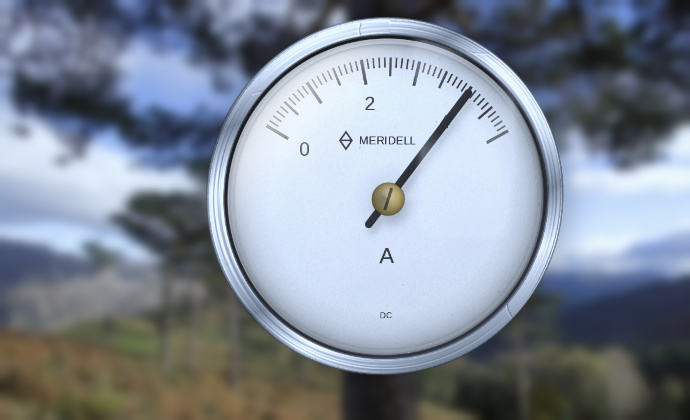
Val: 4 A
